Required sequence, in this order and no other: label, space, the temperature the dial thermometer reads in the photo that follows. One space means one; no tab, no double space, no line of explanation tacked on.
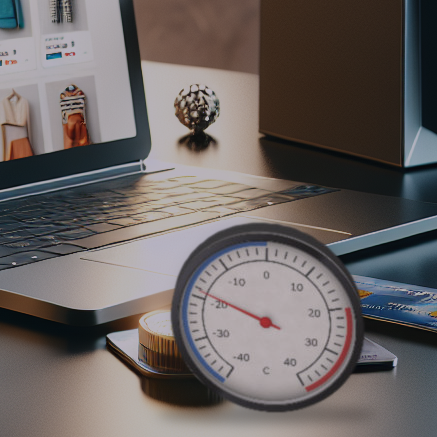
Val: -18 °C
